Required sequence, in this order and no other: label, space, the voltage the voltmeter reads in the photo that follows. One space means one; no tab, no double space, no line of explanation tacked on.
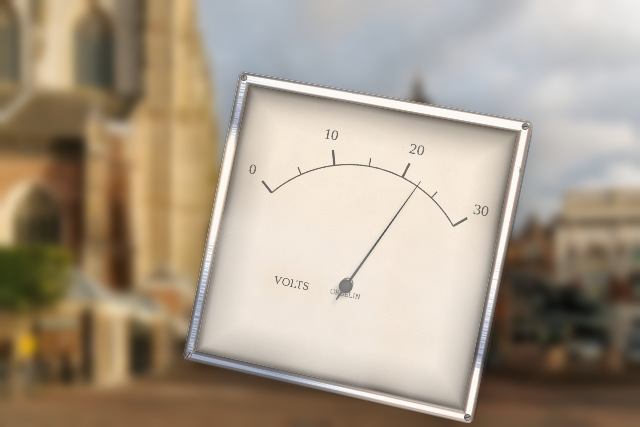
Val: 22.5 V
